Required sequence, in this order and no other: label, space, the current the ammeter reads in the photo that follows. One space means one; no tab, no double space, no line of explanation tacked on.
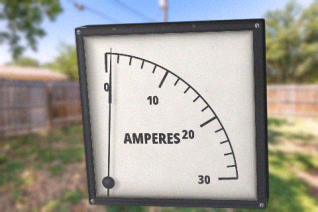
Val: 1 A
